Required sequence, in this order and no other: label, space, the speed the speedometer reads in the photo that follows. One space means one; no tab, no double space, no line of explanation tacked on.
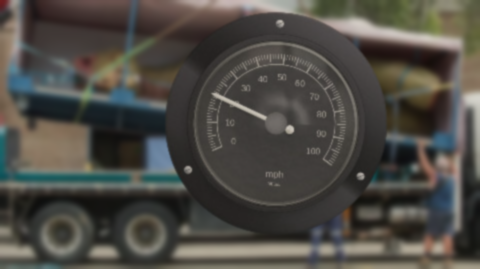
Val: 20 mph
